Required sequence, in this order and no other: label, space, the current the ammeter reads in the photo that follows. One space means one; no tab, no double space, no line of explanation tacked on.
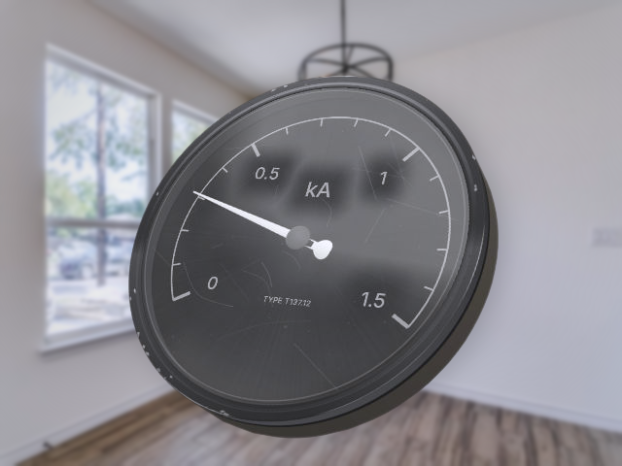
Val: 0.3 kA
